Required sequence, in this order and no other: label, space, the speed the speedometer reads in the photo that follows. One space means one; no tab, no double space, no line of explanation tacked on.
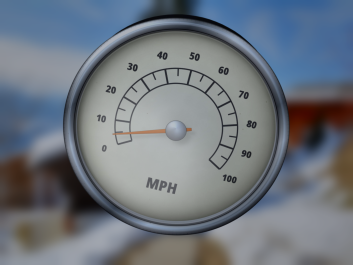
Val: 5 mph
